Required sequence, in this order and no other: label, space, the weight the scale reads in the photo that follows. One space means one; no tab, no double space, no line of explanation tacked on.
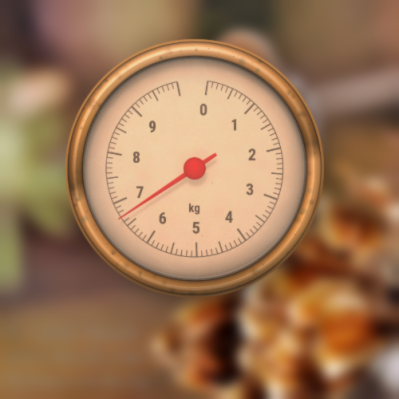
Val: 6.7 kg
